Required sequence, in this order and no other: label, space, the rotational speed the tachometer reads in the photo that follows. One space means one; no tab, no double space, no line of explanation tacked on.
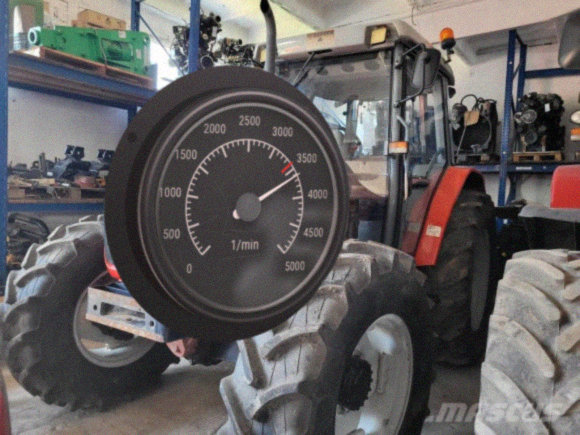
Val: 3600 rpm
